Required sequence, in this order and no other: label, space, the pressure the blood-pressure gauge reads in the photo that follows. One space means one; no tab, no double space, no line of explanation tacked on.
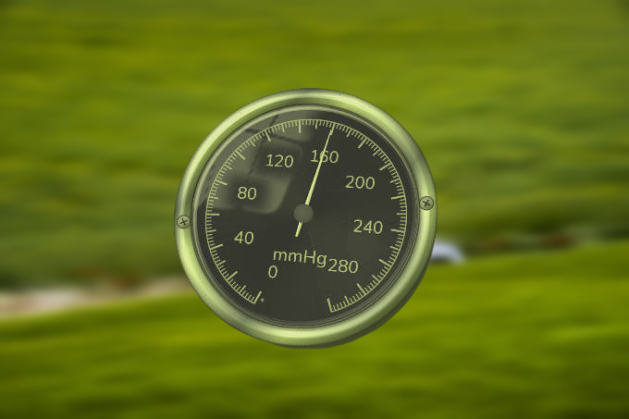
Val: 160 mmHg
